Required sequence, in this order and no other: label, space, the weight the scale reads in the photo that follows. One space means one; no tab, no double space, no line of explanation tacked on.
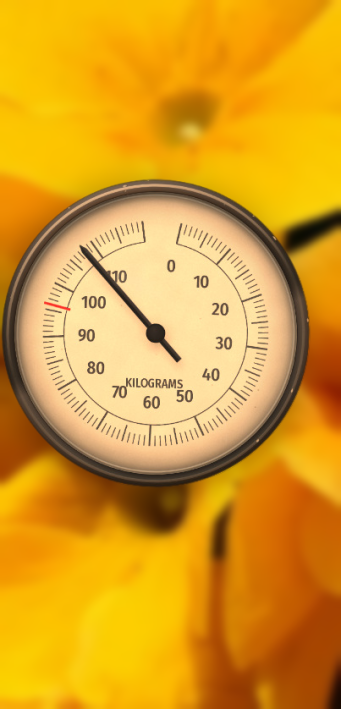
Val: 108 kg
